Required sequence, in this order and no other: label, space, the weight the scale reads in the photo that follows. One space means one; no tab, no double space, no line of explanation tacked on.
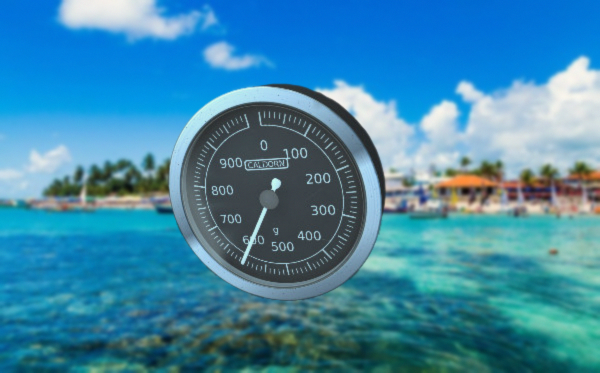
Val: 600 g
